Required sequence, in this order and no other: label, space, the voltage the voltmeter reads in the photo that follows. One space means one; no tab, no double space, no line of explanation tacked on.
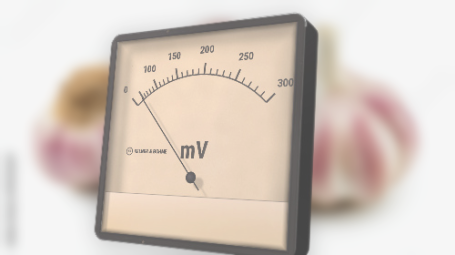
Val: 50 mV
